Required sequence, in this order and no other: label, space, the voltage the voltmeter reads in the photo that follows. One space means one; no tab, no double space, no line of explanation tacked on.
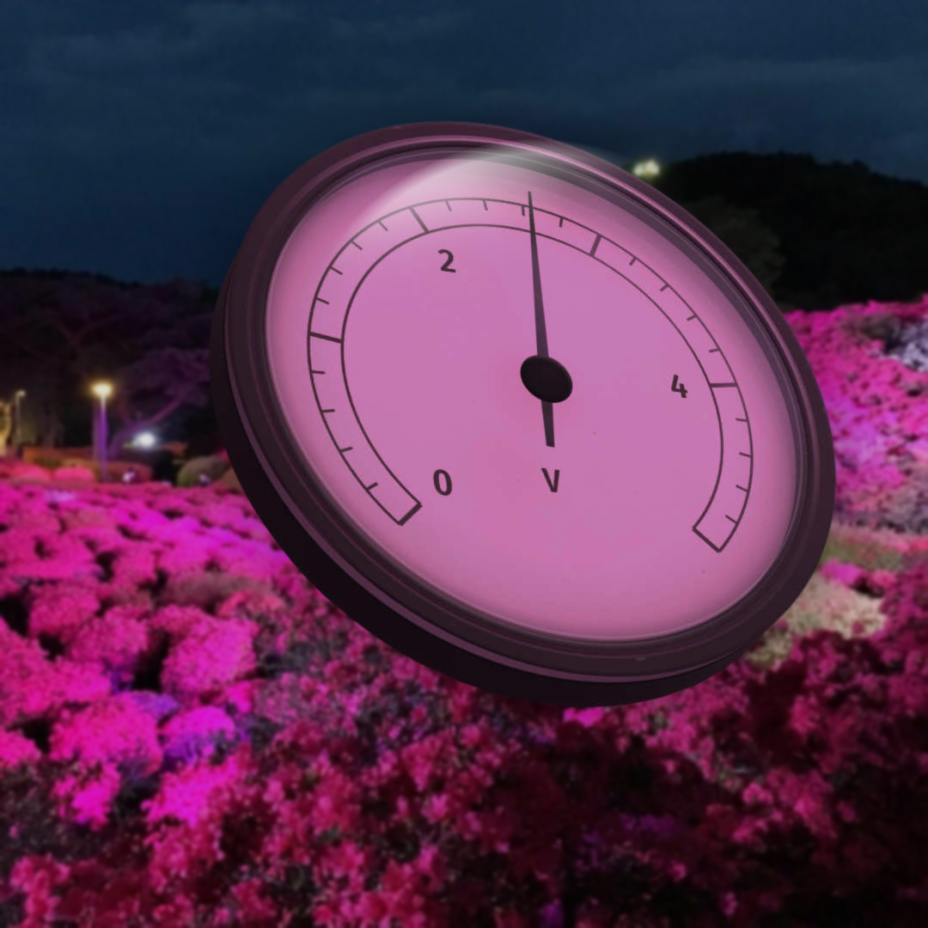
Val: 2.6 V
